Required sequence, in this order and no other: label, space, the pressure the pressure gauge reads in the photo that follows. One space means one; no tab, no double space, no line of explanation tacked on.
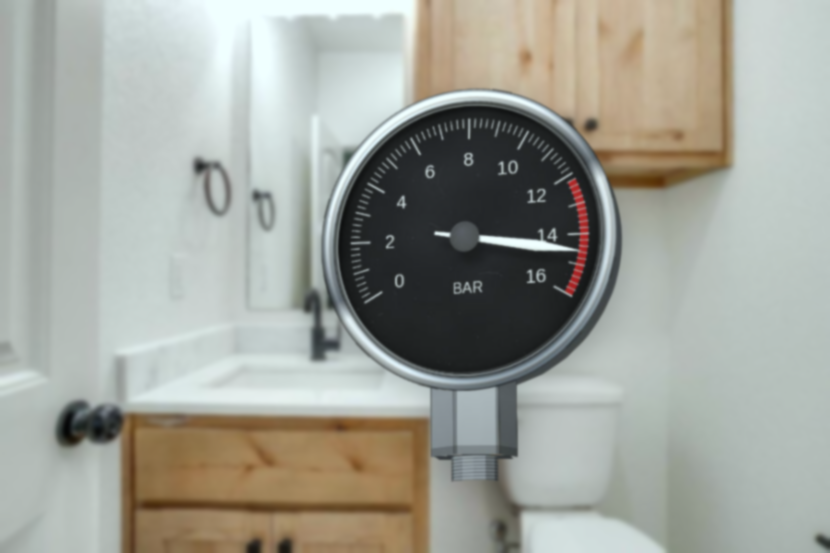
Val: 14.6 bar
